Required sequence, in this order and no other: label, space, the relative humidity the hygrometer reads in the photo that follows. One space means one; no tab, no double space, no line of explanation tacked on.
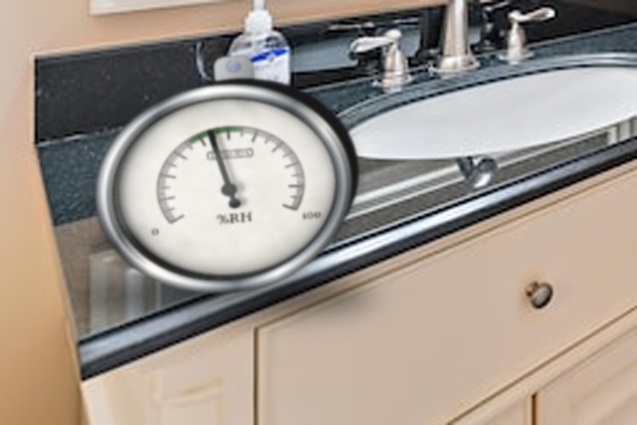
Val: 45 %
